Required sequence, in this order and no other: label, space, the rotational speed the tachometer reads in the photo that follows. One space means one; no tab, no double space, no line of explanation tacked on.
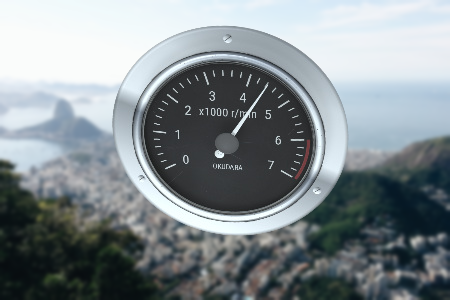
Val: 4400 rpm
